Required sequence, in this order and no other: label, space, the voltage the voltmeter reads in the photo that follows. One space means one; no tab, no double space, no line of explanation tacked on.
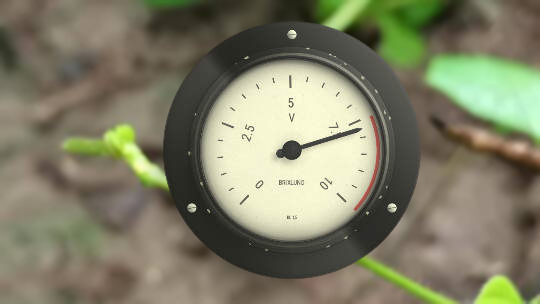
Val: 7.75 V
